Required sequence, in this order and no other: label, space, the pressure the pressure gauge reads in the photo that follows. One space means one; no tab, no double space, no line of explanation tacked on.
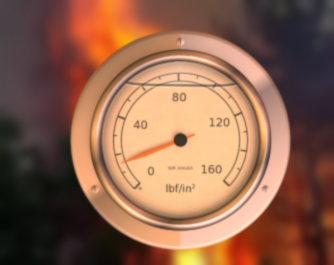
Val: 15 psi
